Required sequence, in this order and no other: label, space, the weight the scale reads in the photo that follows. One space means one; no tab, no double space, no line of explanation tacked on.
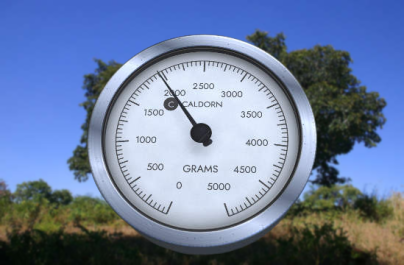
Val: 1950 g
